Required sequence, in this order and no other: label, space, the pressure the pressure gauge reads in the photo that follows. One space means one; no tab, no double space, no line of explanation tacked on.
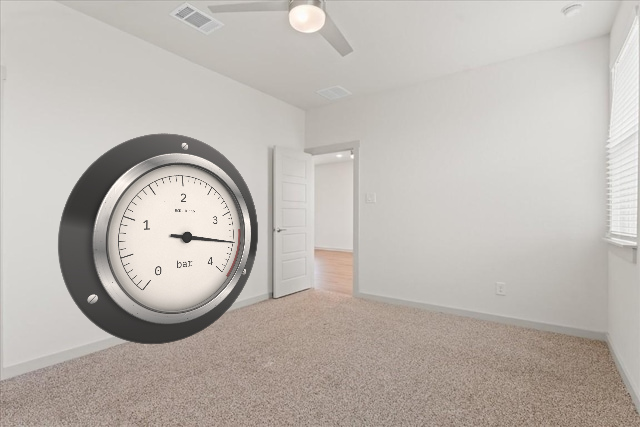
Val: 3.5 bar
